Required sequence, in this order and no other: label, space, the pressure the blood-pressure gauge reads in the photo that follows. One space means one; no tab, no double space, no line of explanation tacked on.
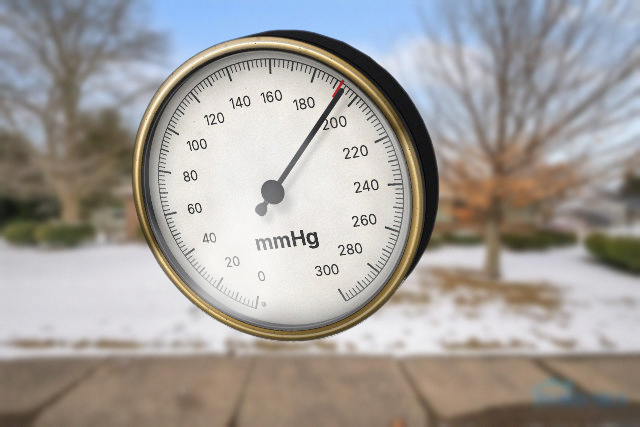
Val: 194 mmHg
